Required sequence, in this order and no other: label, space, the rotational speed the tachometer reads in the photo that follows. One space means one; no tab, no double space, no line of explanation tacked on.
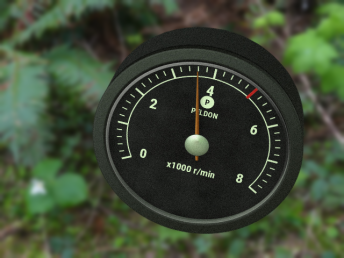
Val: 3600 rpm
